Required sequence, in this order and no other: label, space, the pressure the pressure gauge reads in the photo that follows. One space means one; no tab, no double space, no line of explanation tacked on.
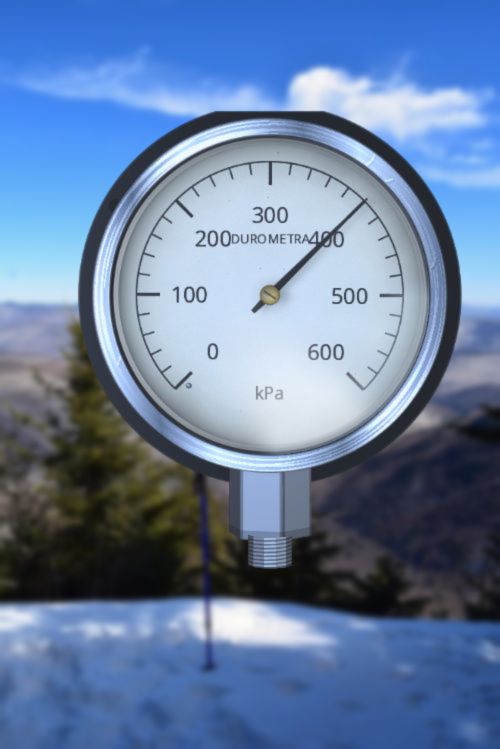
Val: 400 kPa
